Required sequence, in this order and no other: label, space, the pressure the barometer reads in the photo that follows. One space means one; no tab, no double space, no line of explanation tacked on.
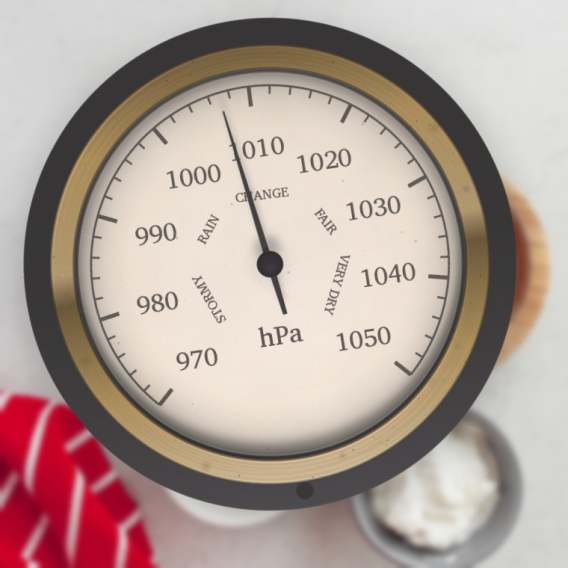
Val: 1007 hPa
